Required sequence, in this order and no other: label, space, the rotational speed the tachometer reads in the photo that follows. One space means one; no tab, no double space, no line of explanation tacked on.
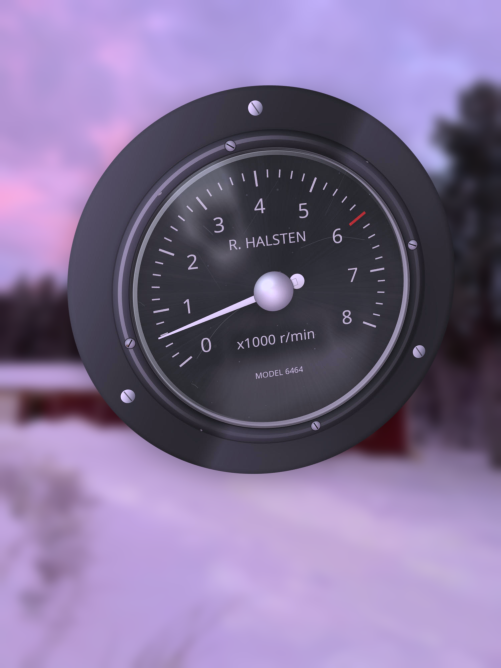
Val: 600 rpm
